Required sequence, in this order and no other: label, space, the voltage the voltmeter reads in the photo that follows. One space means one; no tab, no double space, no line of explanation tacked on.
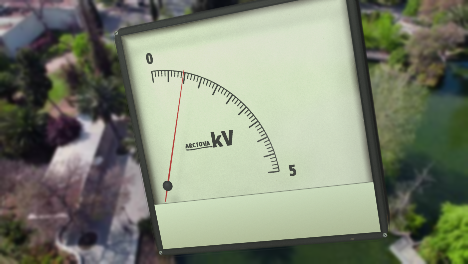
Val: 1 kV
